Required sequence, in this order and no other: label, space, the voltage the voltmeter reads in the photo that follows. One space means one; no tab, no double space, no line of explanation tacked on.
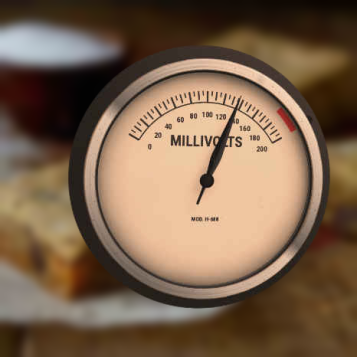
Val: 135 mV
